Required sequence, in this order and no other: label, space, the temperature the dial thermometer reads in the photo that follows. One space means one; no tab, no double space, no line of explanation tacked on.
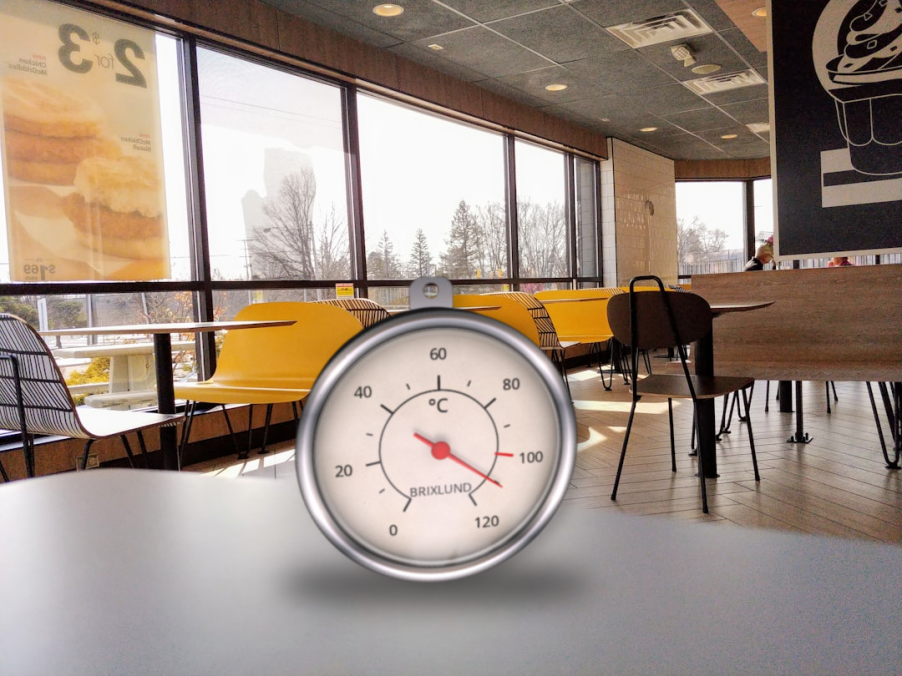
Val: 110 °C
